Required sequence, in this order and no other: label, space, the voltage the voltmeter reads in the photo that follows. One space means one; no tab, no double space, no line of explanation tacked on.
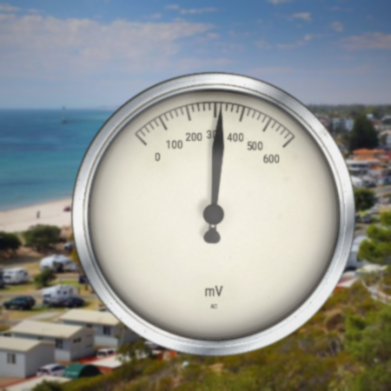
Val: 320 mV
